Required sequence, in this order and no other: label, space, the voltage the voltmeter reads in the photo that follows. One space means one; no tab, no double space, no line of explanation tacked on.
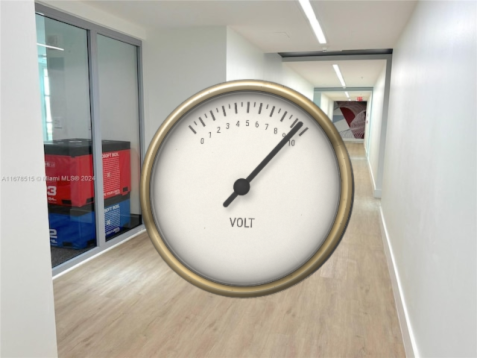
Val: 9.5 V
